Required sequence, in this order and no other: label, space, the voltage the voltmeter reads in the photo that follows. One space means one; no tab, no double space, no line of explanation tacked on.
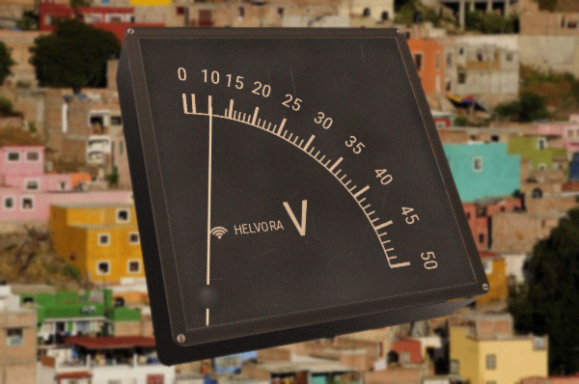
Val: 10 V
